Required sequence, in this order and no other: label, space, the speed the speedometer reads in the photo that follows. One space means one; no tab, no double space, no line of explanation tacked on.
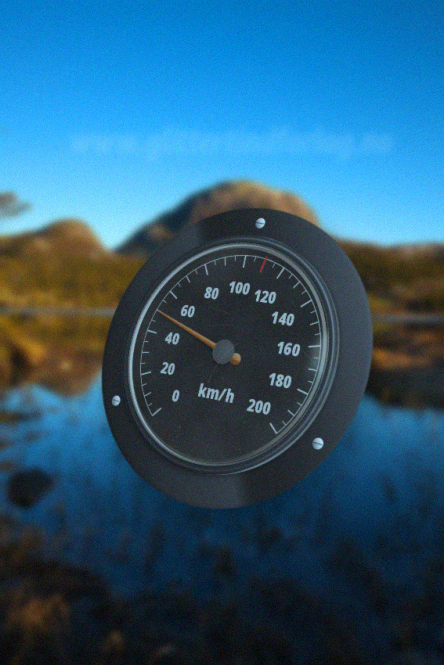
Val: 50 km/h
